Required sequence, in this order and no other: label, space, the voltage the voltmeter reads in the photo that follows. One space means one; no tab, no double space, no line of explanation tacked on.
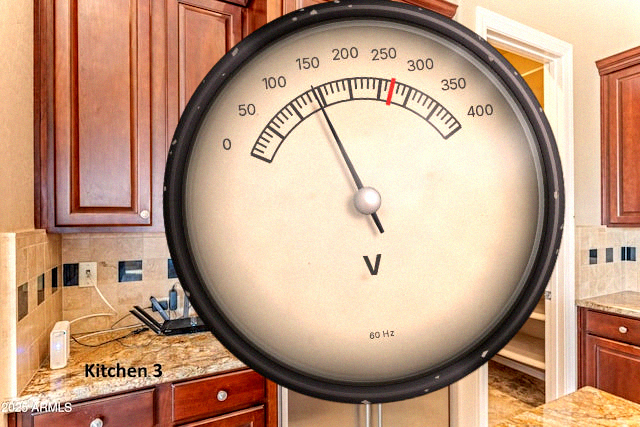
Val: 140 V
